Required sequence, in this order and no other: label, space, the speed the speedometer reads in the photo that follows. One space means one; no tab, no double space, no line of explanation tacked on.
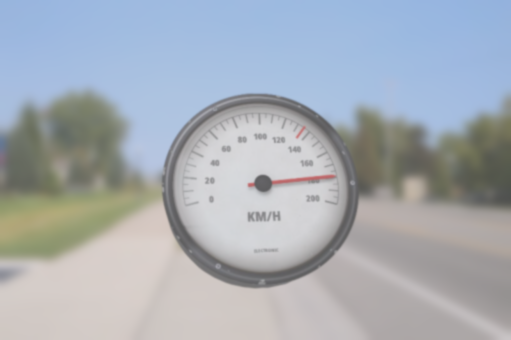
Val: 180 km/h
